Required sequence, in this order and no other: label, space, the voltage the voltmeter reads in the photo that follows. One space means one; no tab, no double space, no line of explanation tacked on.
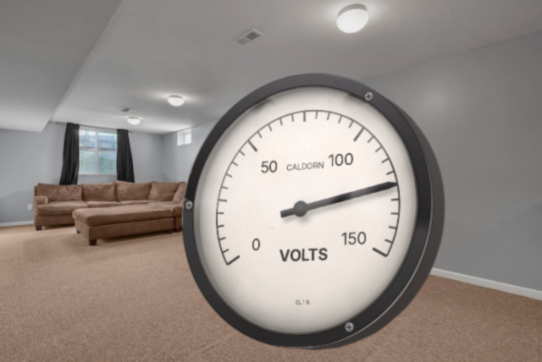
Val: 125 V
